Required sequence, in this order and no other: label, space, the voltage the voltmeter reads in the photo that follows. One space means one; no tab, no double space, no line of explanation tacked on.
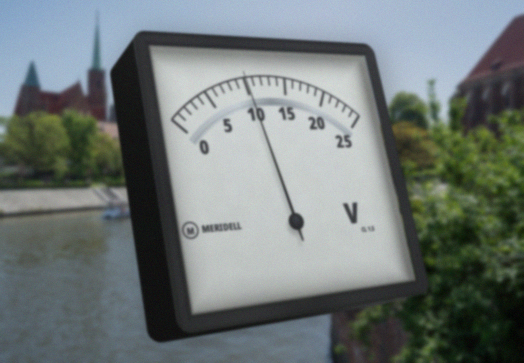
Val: 10 V
